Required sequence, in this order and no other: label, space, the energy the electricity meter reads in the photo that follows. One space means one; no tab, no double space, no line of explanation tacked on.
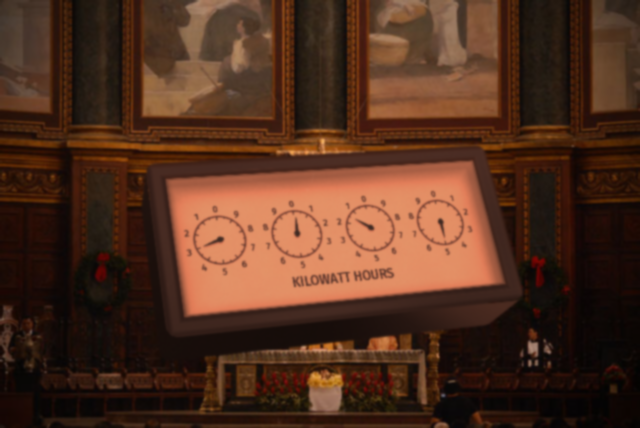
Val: 3015 kWh
